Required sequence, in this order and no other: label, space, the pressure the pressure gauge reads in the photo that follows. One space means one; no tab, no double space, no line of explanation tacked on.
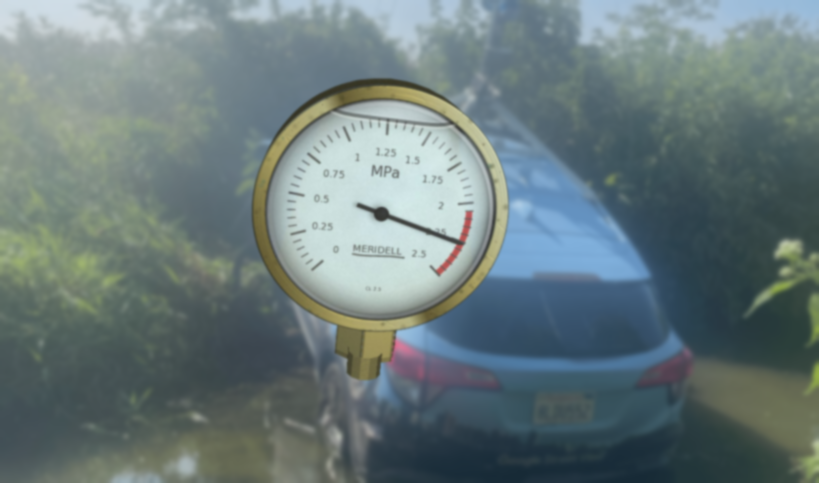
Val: 2.25 MPa
